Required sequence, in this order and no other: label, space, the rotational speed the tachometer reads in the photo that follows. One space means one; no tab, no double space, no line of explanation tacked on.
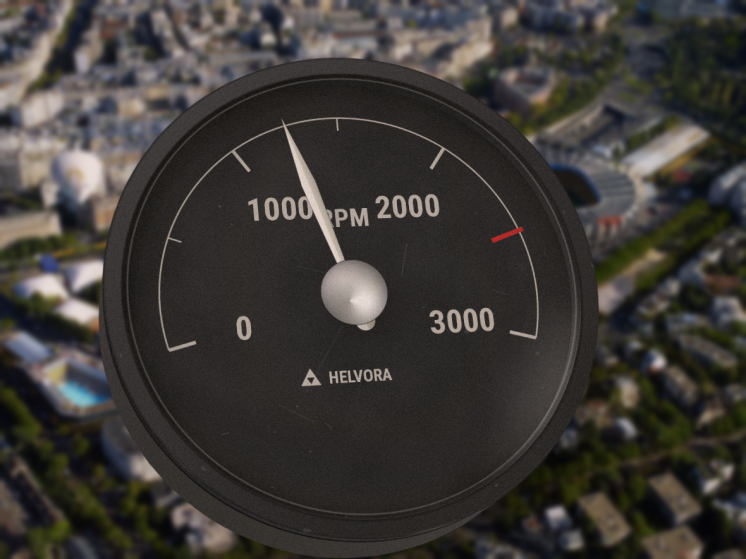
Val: 1250 rpm
